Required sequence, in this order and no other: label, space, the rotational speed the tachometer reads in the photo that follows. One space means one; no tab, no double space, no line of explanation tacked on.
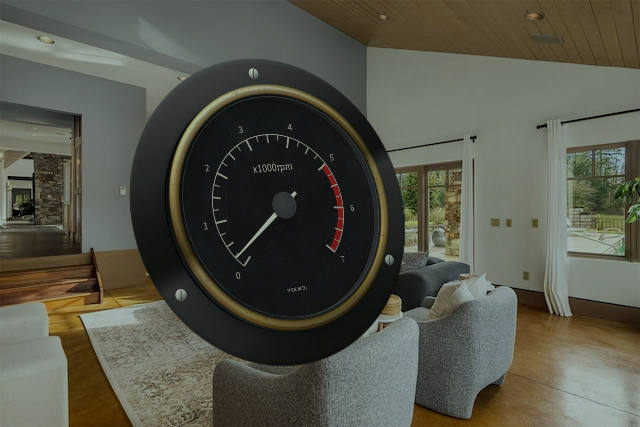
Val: 250 rpm
